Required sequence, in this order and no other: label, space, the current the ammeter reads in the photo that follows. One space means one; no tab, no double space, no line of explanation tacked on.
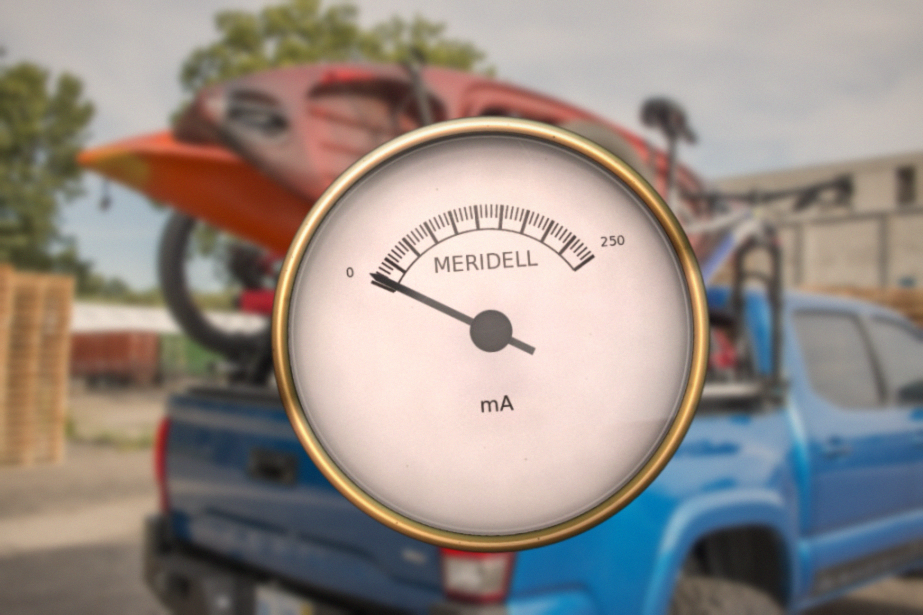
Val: 5 mA
